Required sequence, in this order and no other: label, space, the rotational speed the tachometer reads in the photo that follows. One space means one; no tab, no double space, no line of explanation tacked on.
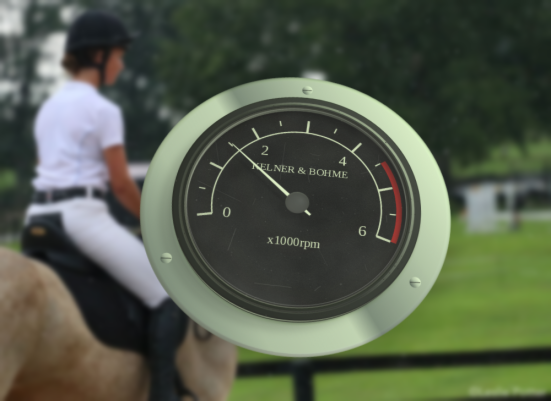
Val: 1500 rpm
